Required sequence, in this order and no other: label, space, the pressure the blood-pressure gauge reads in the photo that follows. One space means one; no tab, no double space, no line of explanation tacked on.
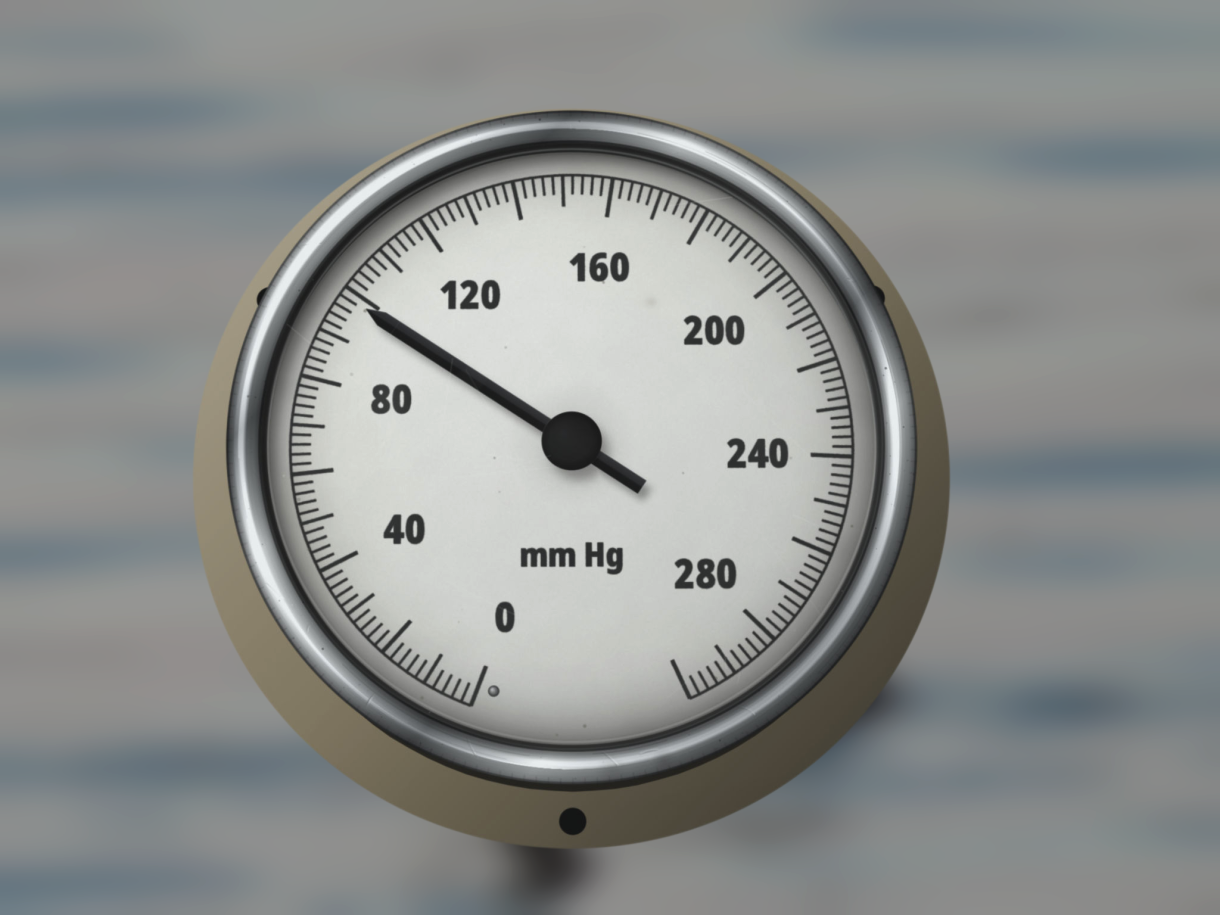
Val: 98 mmHg
